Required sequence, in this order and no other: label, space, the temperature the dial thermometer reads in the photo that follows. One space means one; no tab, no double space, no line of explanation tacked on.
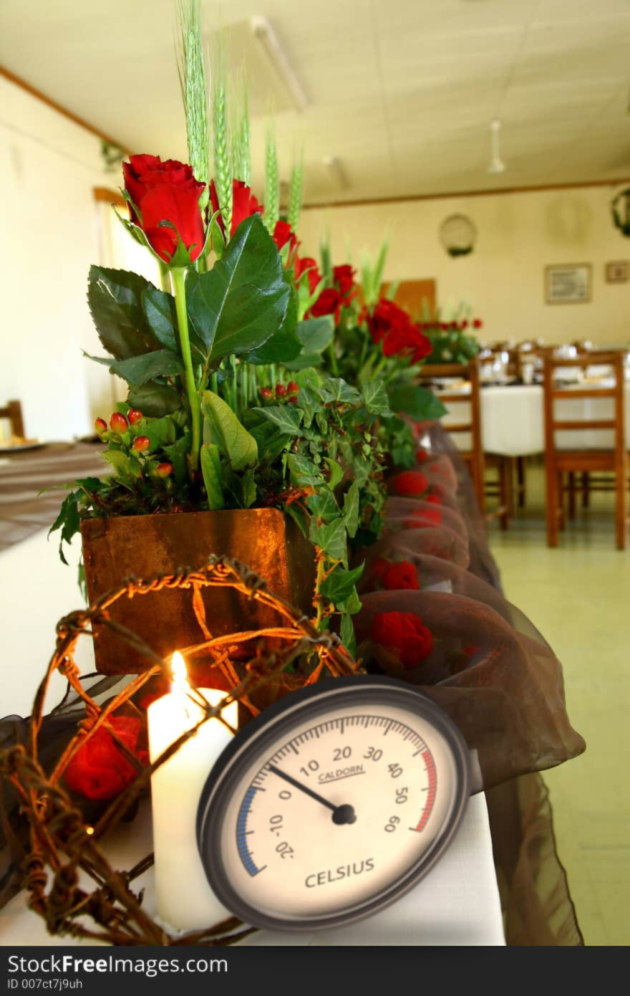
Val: 5 °C
